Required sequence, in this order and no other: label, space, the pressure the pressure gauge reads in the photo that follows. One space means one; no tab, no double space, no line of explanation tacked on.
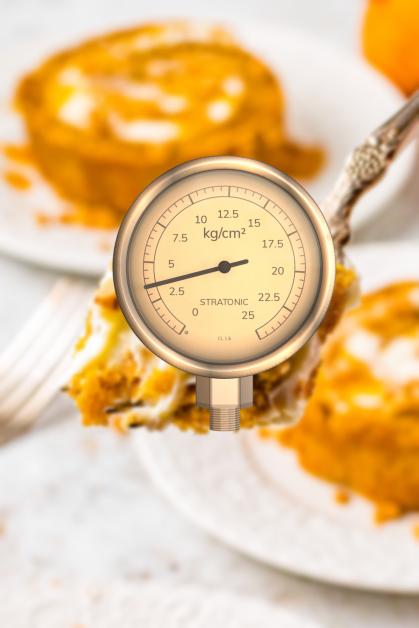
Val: 3.5 kg/cm²
